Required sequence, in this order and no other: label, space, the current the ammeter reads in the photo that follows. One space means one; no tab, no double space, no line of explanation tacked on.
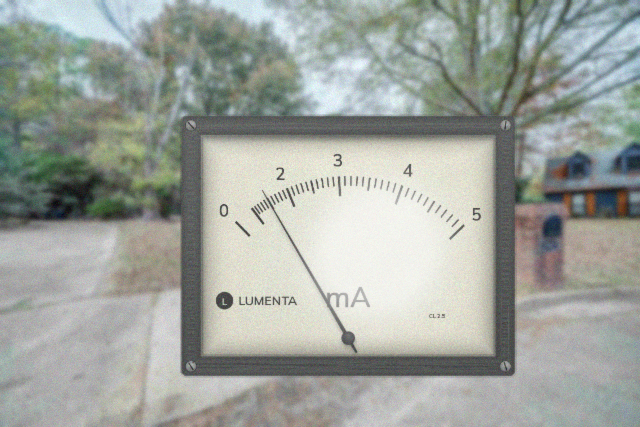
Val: 1.5 mA
